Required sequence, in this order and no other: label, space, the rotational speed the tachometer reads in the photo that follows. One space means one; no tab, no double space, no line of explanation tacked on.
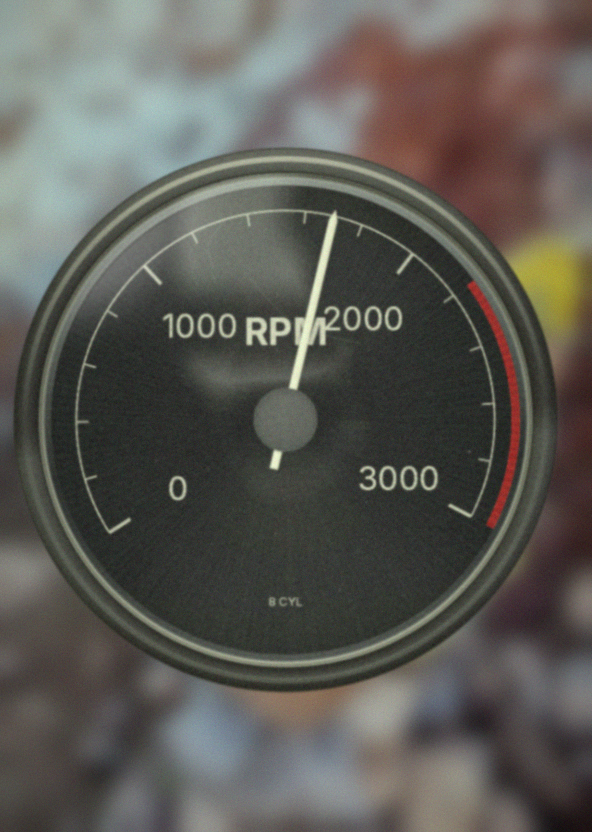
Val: 1700 rpm
